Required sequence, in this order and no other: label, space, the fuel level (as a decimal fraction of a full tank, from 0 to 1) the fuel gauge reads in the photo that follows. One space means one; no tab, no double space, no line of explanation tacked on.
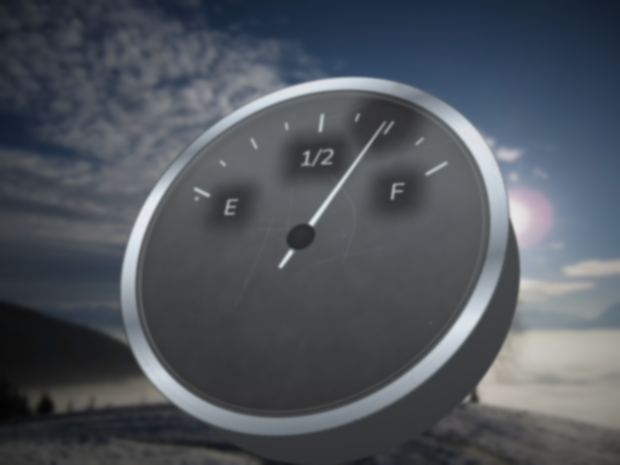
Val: 0.75
